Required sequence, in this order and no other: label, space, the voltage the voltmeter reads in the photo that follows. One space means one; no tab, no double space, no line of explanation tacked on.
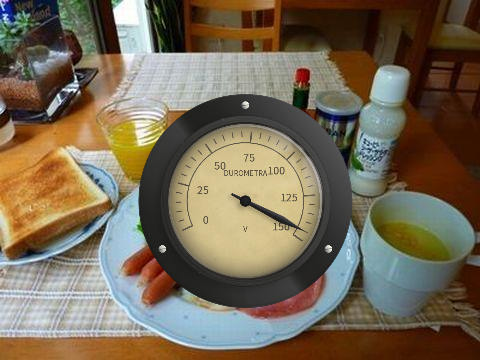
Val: 145 V
